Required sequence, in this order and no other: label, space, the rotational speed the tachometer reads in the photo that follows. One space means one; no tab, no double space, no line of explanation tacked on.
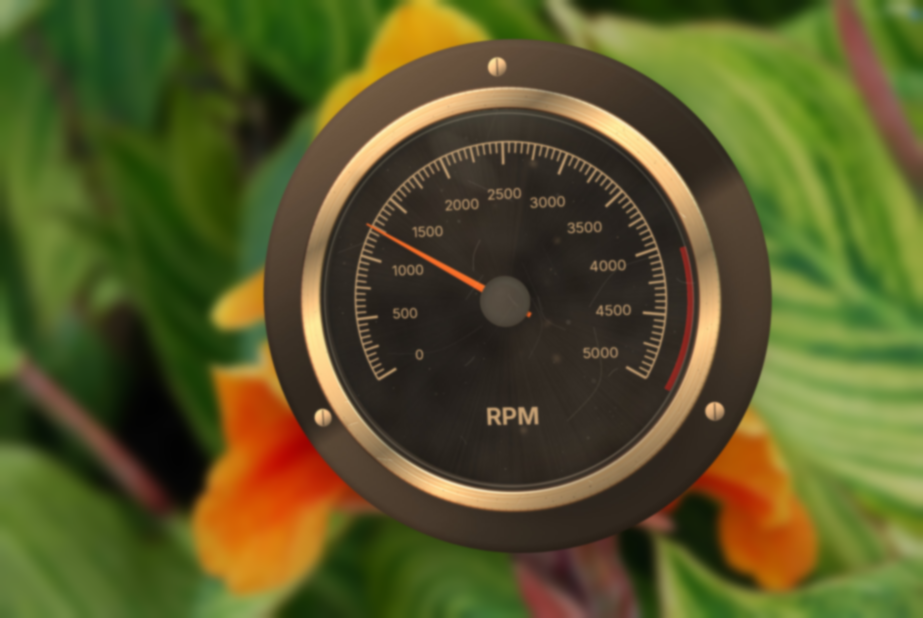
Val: 1250 rpm
